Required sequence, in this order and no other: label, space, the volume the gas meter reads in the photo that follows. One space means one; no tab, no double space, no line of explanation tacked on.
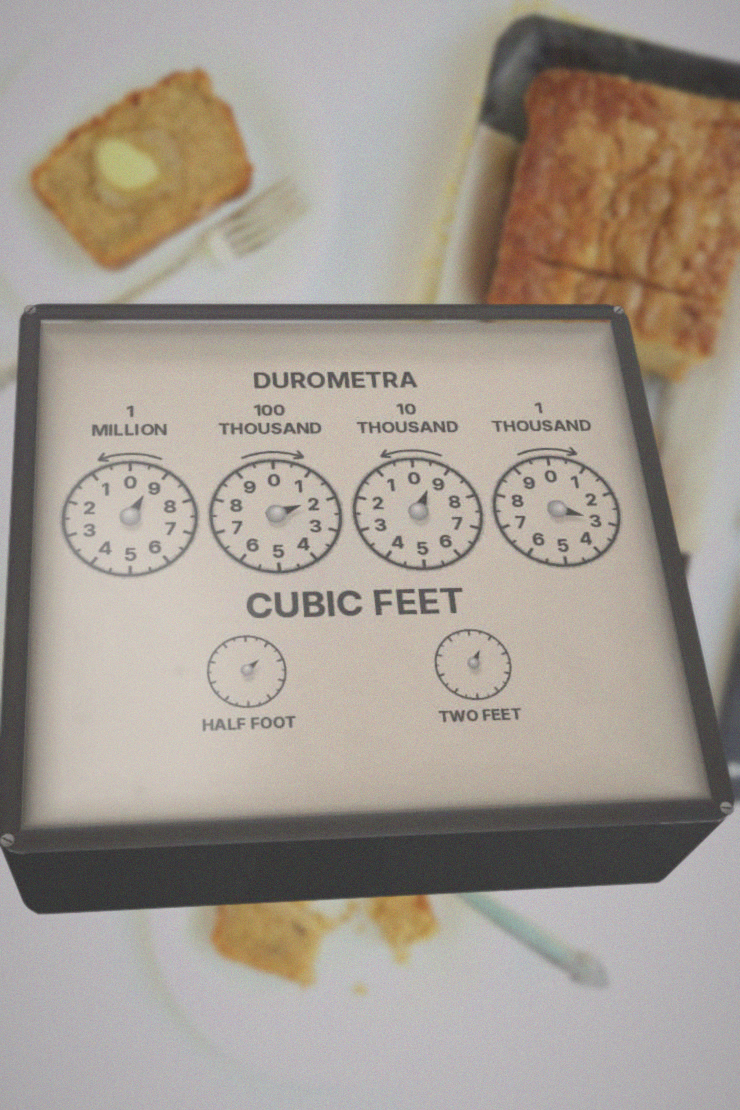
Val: 919300 ft³
